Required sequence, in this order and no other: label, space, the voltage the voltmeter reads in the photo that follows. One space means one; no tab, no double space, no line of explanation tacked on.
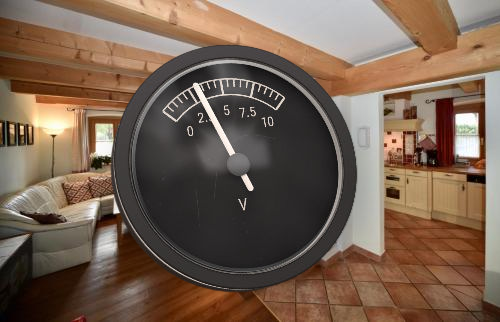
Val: 3 V
